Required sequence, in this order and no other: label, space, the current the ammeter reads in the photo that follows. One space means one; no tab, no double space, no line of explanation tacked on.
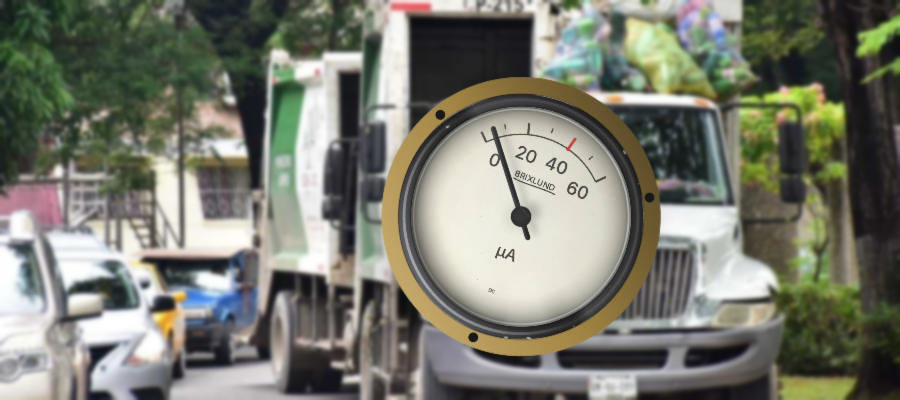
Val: 5 µA
